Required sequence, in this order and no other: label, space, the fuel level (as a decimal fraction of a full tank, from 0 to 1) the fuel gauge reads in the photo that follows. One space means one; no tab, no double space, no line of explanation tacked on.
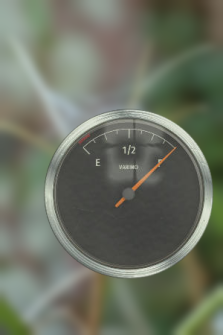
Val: 1
